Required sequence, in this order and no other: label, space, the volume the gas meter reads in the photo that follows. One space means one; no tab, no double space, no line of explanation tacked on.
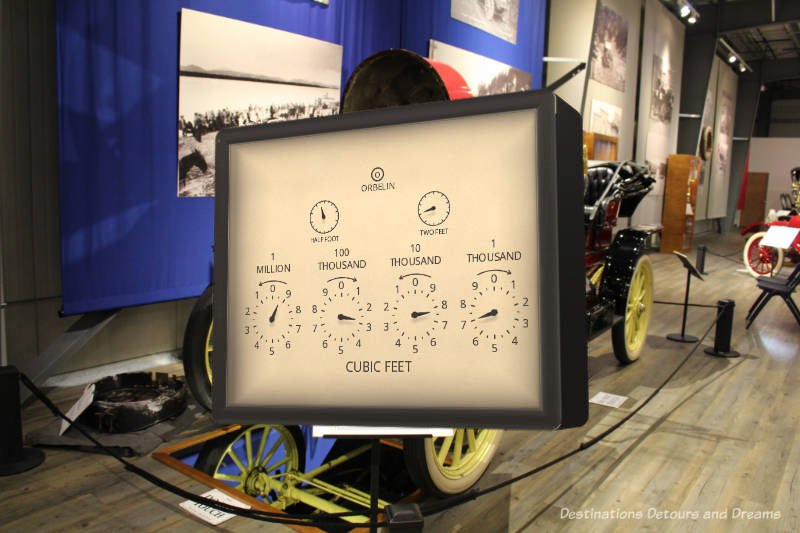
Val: 927700 ft³
